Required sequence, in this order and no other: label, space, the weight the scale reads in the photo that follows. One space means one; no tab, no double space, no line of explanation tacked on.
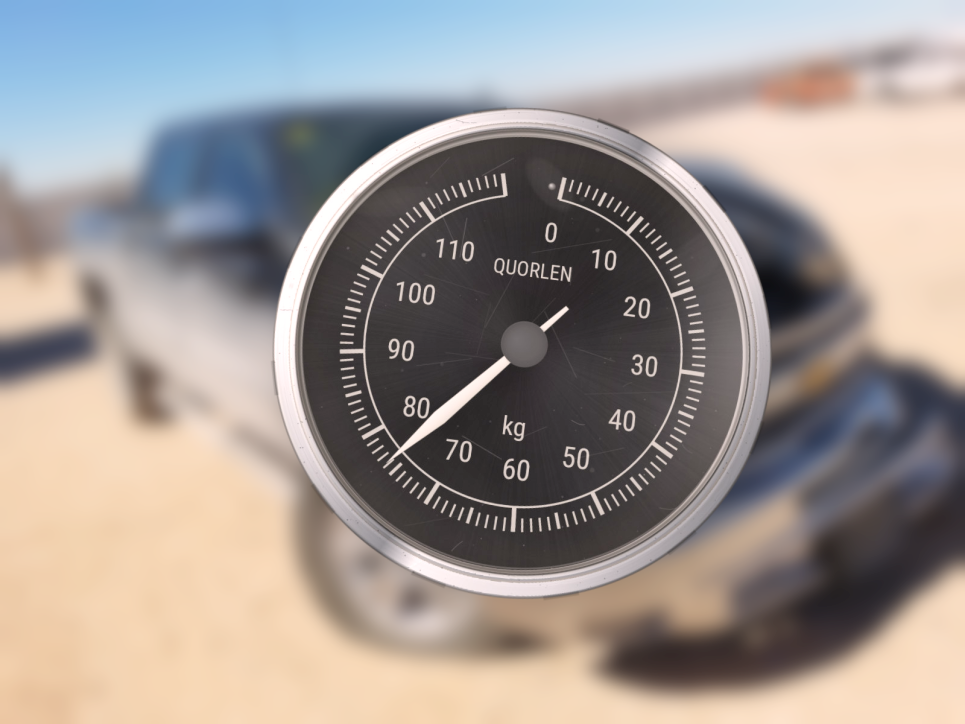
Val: 76 kg
